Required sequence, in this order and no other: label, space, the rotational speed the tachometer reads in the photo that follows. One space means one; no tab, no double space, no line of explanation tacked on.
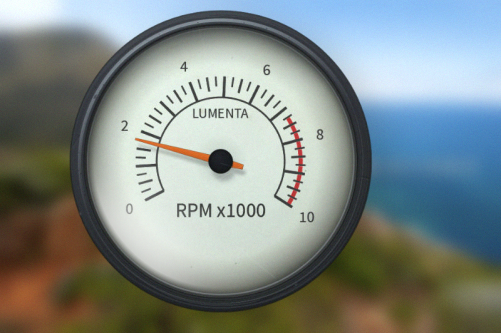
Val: 1750 rpm
